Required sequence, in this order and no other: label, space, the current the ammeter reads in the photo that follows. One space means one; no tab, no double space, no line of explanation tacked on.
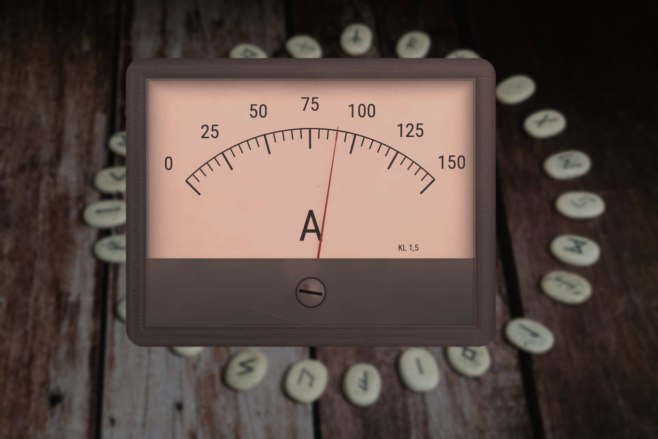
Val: 90 A
